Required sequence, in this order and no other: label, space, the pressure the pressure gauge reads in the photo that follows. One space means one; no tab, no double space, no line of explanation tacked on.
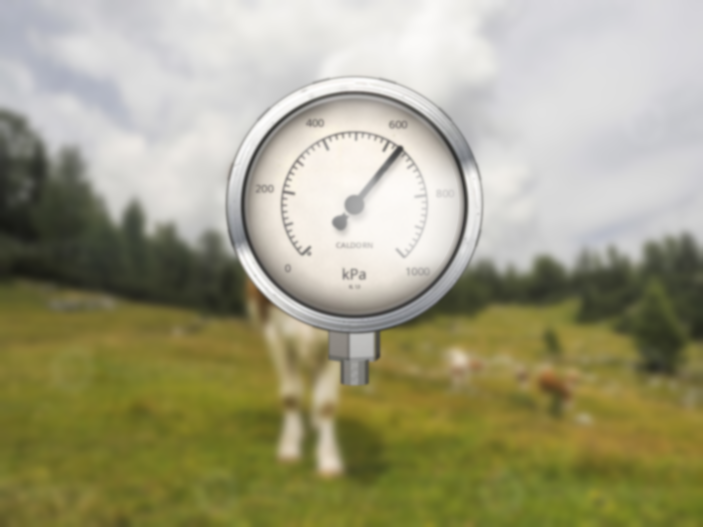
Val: 640 kPa
